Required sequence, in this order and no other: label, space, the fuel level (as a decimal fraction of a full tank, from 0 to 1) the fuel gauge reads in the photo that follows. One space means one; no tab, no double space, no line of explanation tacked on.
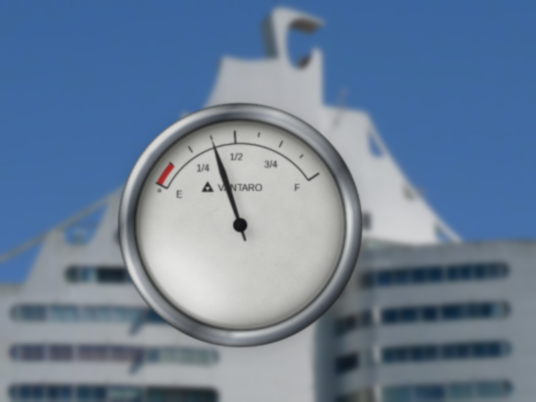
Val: 0.375
